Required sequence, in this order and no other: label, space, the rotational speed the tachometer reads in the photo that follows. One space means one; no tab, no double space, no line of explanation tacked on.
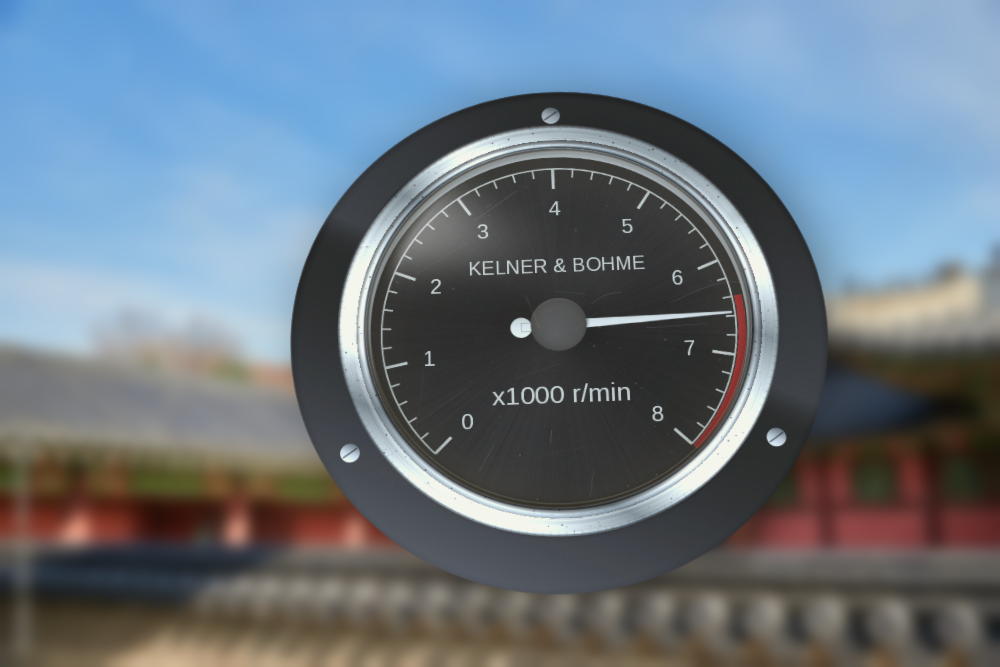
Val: 6600 rpm
